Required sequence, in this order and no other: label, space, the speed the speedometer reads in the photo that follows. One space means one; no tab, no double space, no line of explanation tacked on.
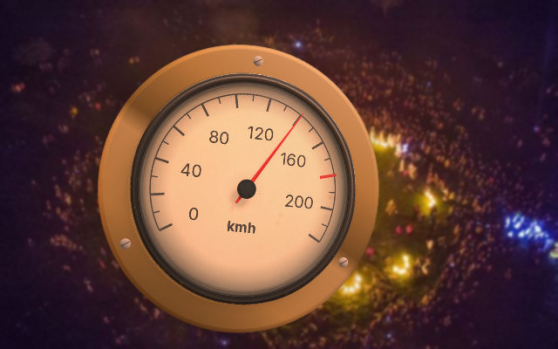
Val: 140 km/h
